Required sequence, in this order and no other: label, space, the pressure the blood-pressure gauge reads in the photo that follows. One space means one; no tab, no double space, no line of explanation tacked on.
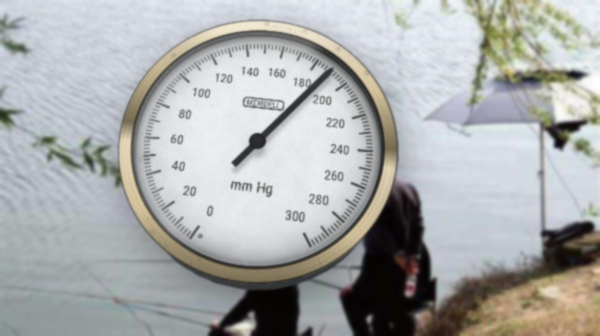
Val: 190 mmHg
